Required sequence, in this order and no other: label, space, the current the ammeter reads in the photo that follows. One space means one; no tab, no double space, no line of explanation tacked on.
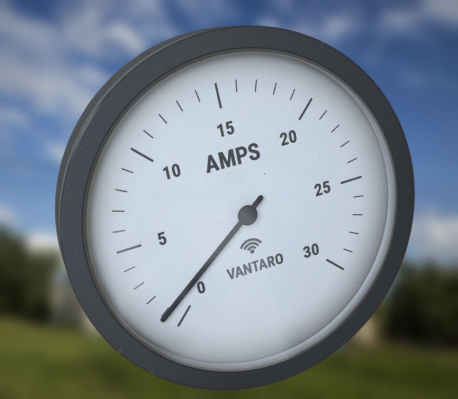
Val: 1 A
